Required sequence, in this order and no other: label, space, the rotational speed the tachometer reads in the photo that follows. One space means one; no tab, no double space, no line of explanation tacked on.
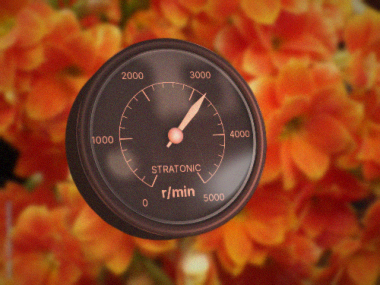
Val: 3200 rpm
